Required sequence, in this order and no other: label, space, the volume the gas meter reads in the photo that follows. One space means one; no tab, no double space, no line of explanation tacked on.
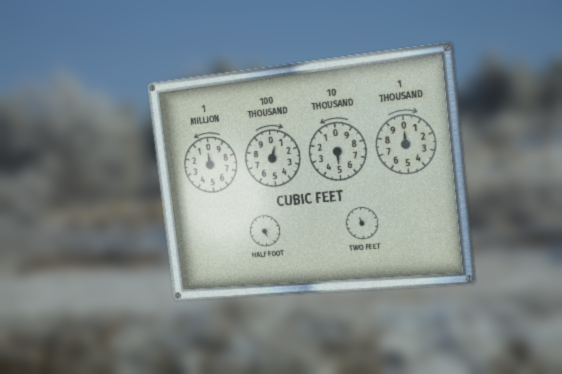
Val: 5000 ft³
